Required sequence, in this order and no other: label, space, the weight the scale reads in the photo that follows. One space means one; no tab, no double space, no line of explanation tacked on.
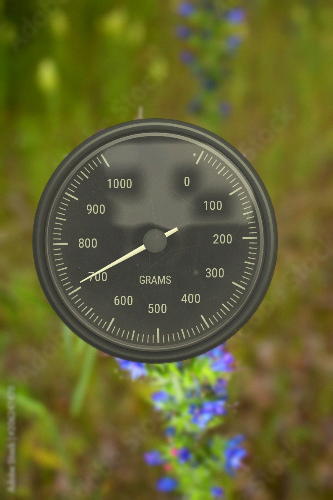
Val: 710 g
